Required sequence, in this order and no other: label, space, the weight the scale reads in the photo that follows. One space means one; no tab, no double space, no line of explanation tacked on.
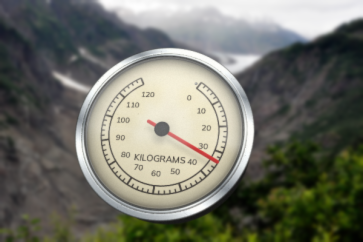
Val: 34 kg
